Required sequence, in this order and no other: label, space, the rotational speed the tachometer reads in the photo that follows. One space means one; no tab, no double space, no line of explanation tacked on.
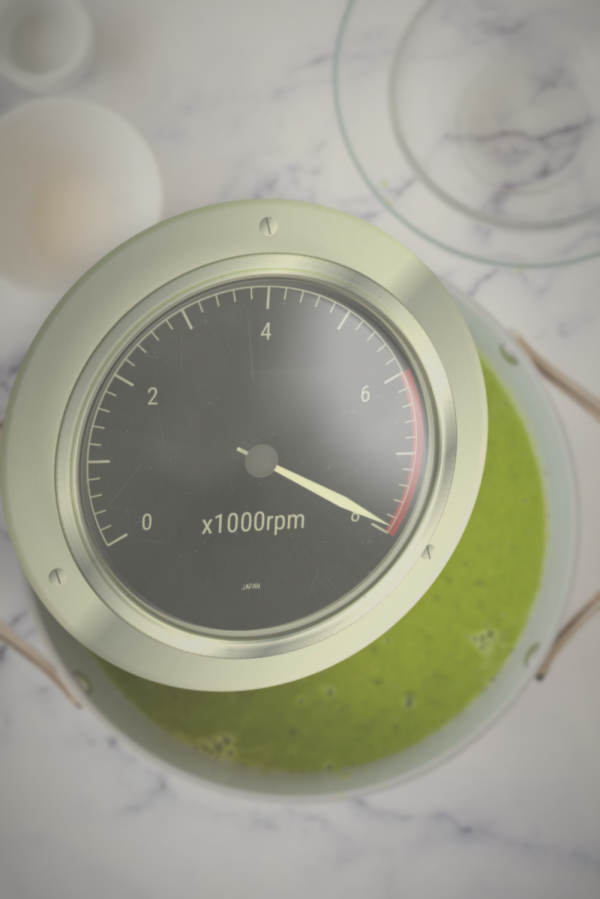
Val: 7900 rpm
